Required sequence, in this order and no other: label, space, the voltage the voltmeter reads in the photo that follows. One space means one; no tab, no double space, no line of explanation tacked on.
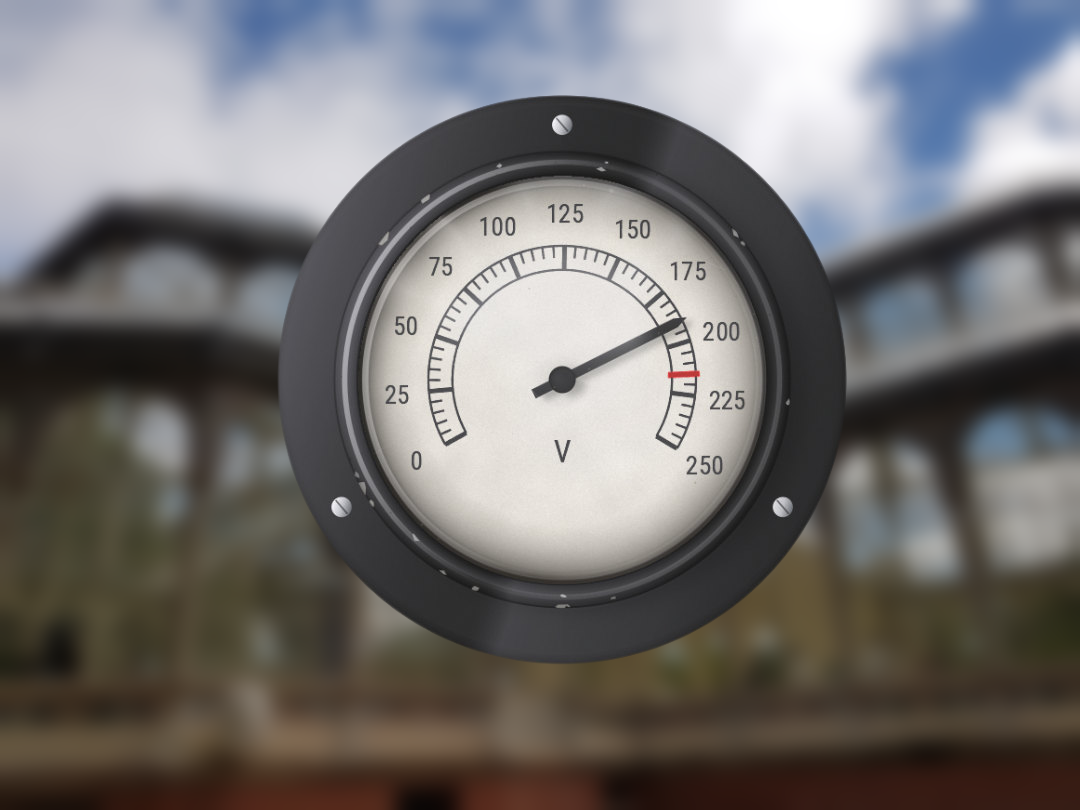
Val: 190 V
